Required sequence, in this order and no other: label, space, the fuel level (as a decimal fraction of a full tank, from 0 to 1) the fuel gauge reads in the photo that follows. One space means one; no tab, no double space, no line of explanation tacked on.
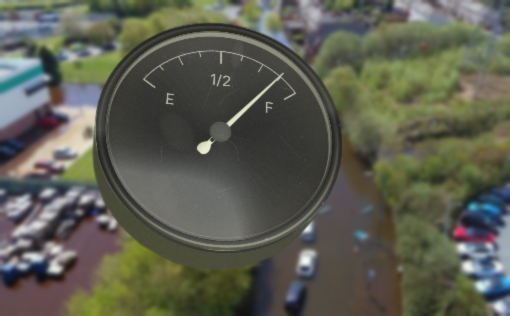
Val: 0.875
